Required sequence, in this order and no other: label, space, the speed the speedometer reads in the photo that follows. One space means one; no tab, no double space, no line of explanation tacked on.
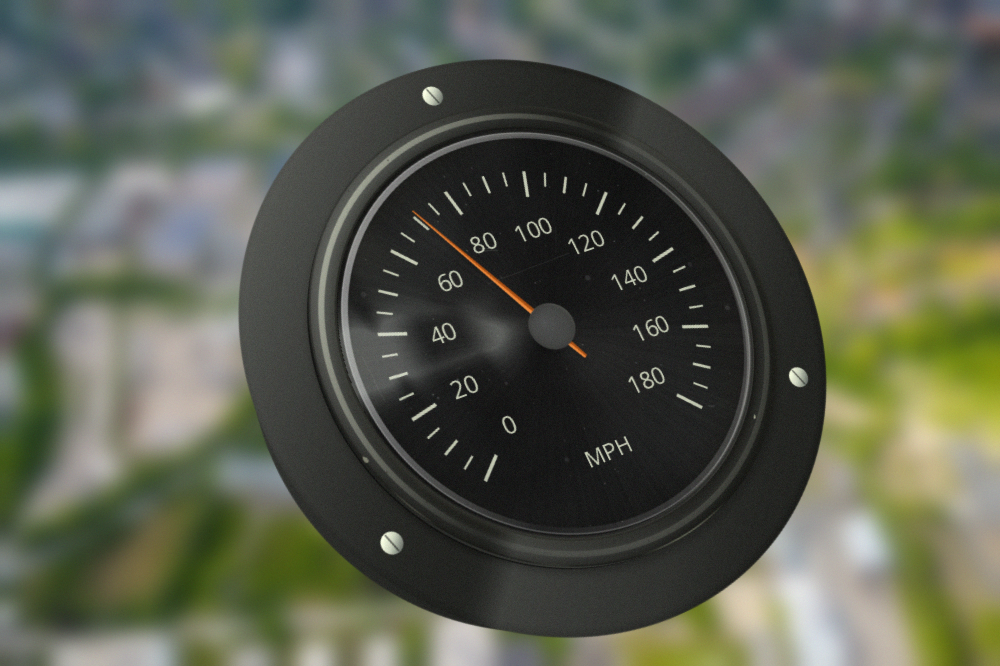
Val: 70 mph
